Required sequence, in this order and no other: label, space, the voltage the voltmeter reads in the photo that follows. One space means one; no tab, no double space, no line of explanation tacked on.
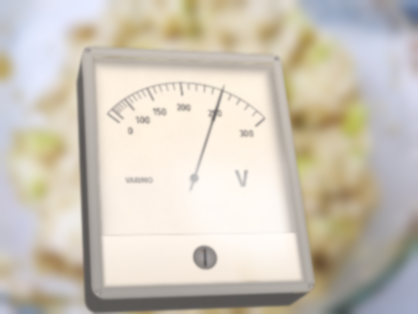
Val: 250 V
